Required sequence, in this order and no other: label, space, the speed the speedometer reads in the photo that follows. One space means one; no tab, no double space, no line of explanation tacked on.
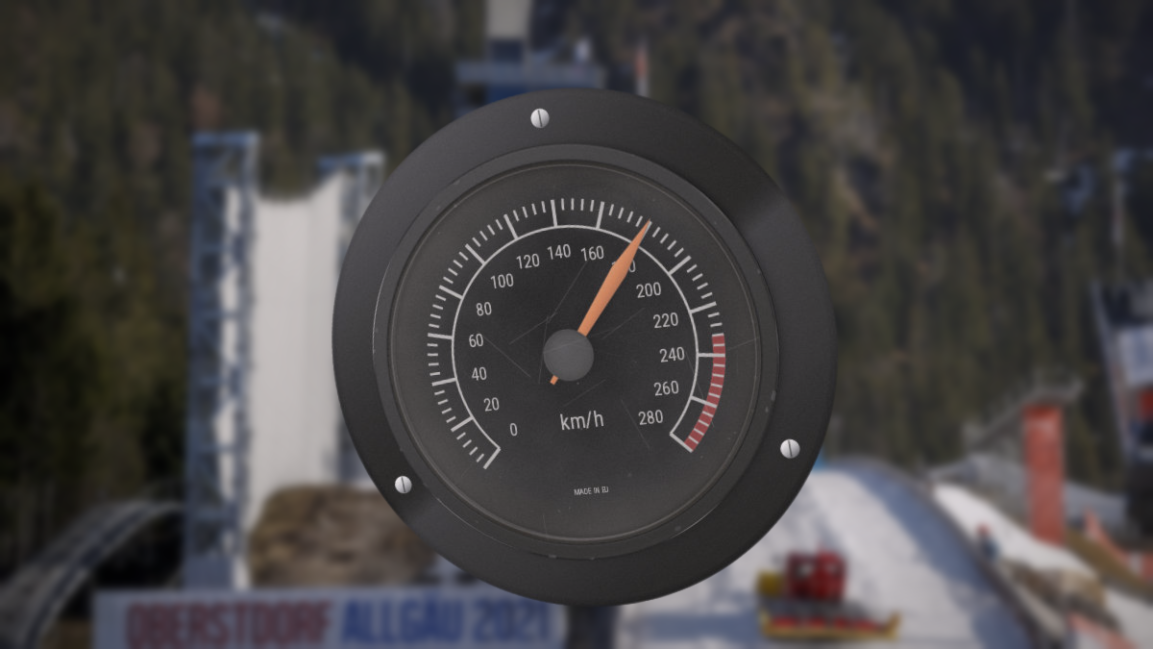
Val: 180 km/h
